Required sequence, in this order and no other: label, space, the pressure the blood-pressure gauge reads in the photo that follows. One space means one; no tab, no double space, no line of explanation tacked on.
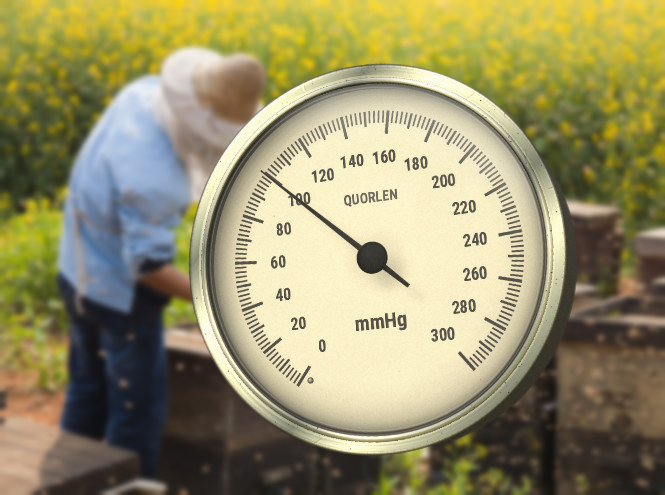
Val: 100 mmHg
